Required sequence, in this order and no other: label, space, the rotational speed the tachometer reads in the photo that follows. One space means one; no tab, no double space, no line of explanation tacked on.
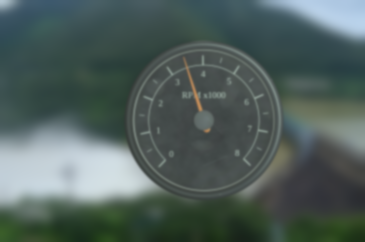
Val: 3500 rpm
